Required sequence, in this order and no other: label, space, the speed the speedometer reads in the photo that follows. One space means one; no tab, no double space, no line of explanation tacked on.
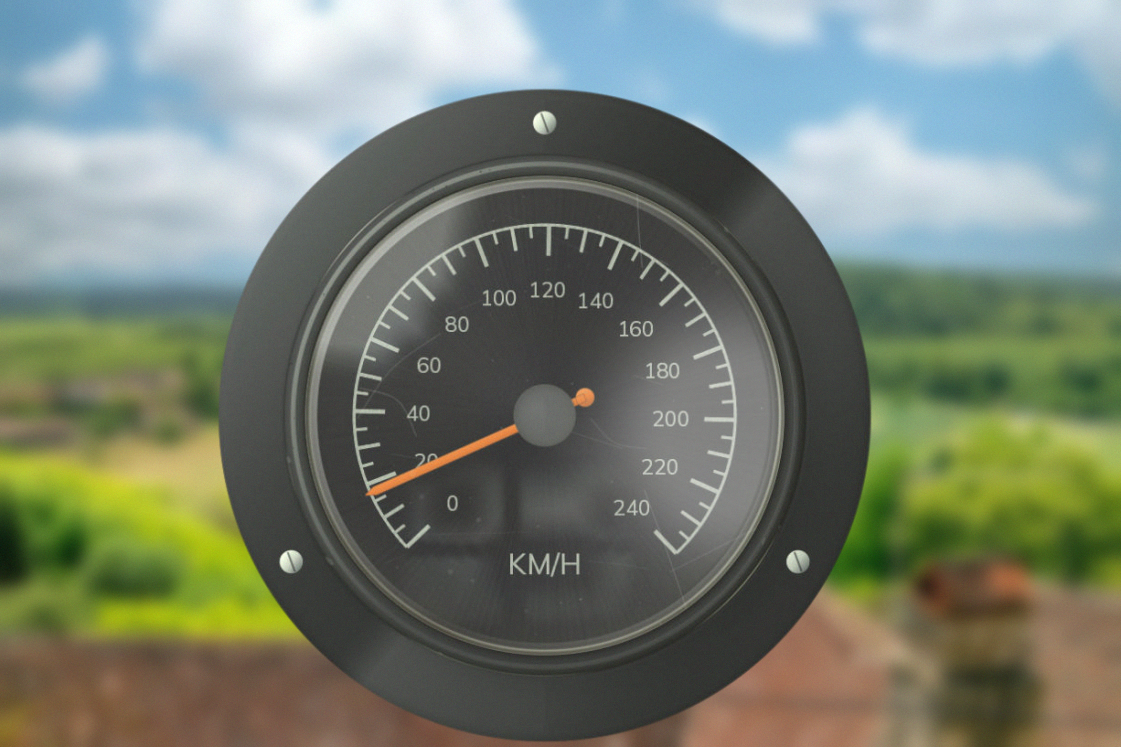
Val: 17.5 km/h
